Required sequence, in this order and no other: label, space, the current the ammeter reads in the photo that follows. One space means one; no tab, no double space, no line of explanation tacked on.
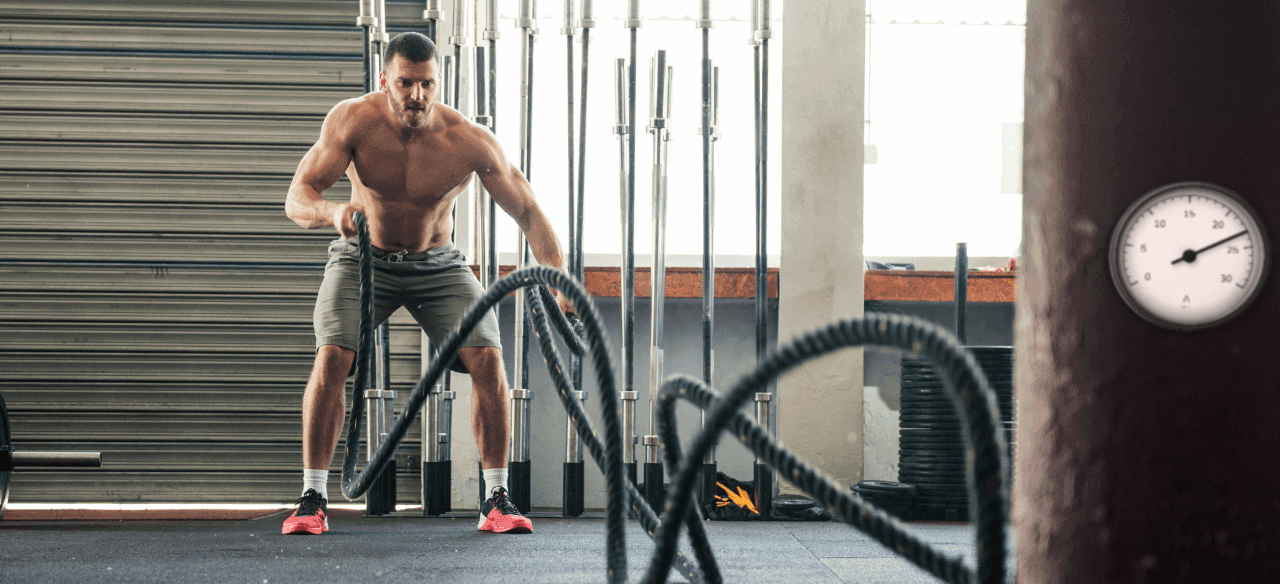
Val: 23 A
